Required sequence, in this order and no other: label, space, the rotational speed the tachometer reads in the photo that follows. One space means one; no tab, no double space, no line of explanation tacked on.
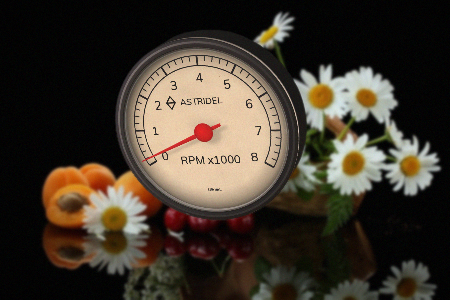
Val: 200 rpm
